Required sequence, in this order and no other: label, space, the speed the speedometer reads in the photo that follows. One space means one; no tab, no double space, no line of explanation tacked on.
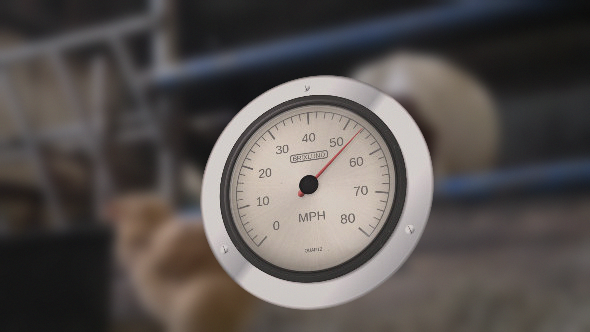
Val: 54 mph
